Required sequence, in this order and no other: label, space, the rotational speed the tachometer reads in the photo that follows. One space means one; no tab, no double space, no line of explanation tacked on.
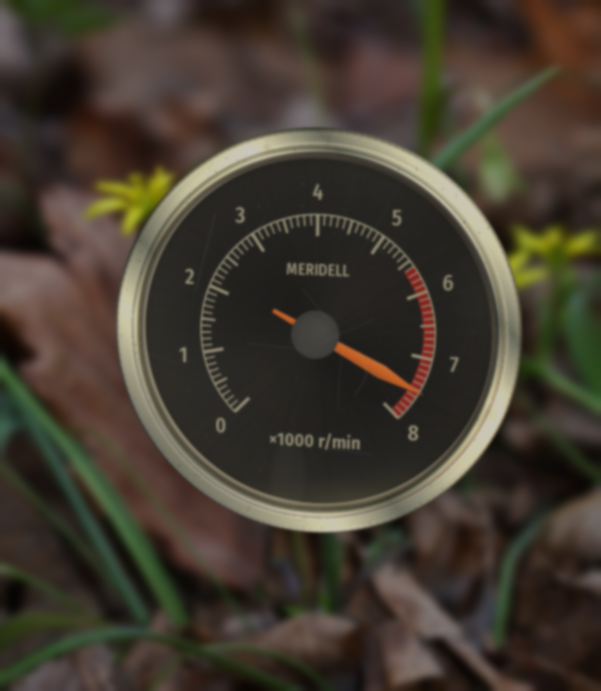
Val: 7500 rpm
